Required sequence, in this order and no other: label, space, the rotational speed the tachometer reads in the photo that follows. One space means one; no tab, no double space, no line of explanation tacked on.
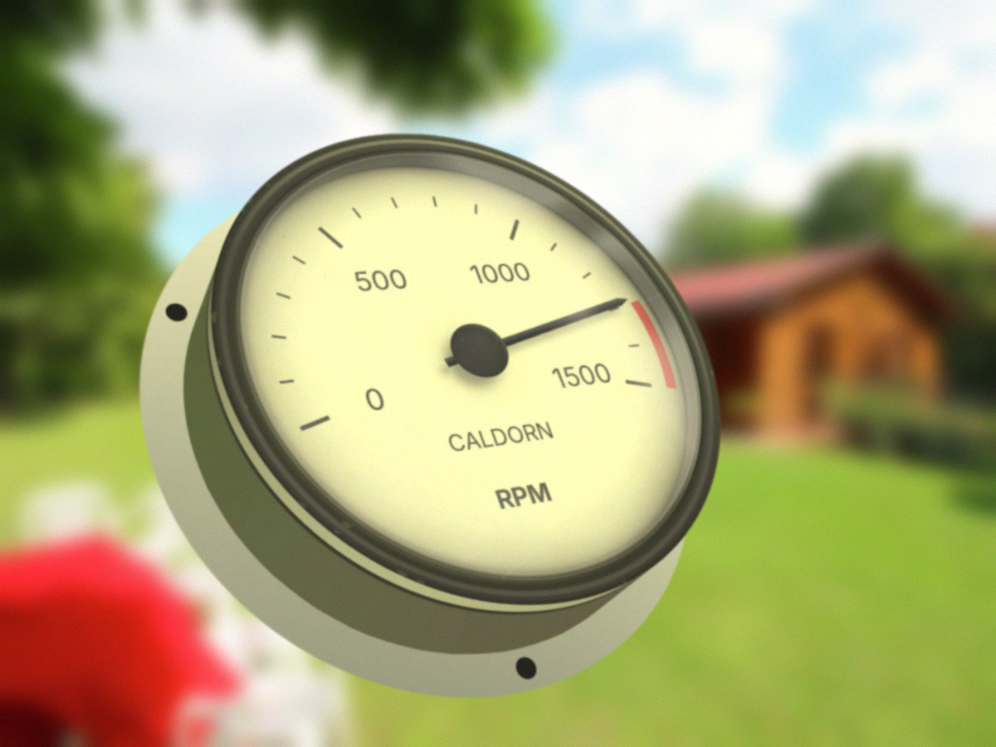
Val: 1300 rpm
